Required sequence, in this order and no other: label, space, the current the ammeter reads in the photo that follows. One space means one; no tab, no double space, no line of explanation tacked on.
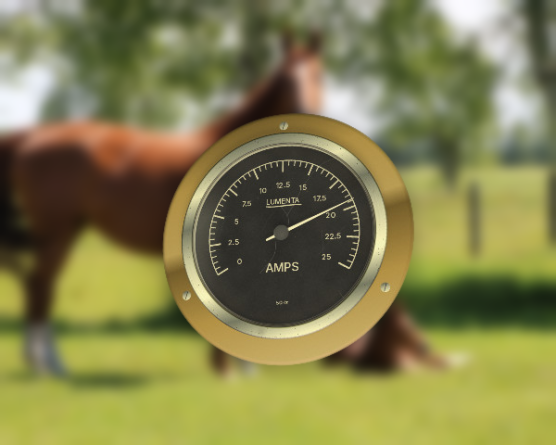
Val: 19.5 A
